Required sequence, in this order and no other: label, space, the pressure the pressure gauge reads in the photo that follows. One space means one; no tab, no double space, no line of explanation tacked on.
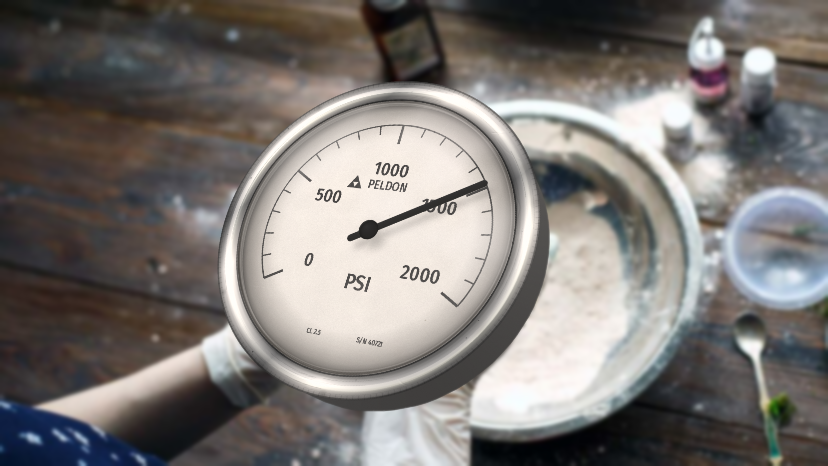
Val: 1500 psi
